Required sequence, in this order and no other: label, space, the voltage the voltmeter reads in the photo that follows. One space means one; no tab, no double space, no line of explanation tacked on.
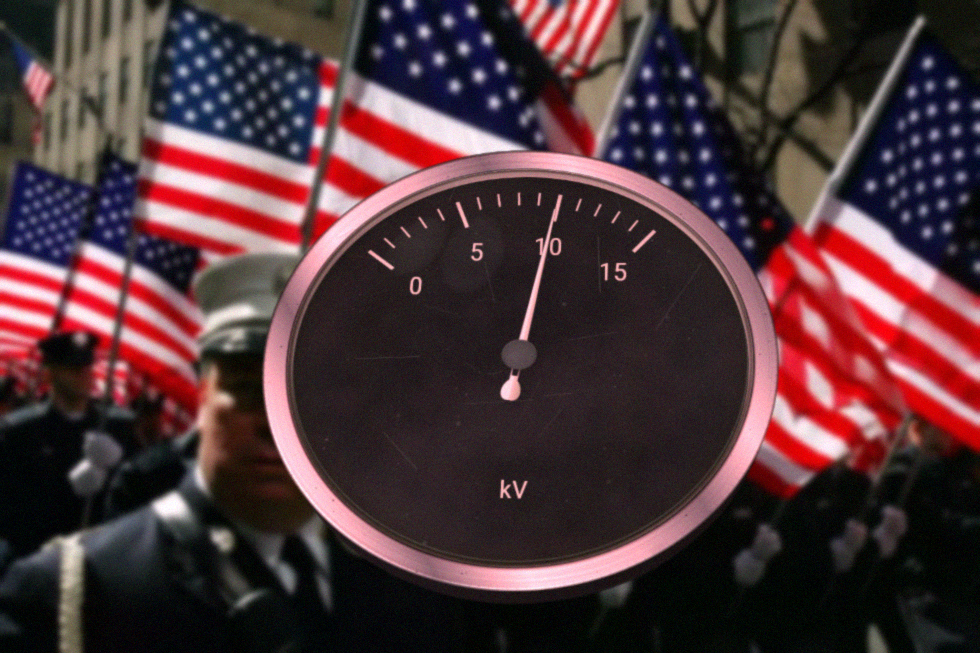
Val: 10 kV
